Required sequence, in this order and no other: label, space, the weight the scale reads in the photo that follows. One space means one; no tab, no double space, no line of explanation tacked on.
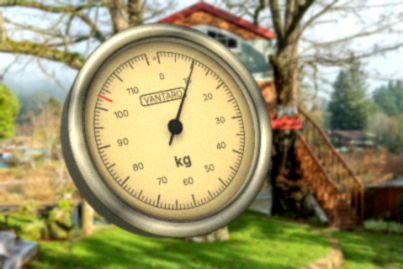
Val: 10 kg
